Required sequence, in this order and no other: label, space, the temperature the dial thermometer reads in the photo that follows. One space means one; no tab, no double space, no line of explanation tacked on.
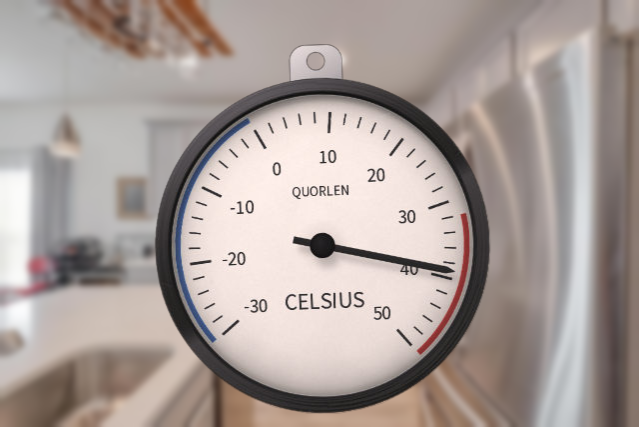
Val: 39 °C
